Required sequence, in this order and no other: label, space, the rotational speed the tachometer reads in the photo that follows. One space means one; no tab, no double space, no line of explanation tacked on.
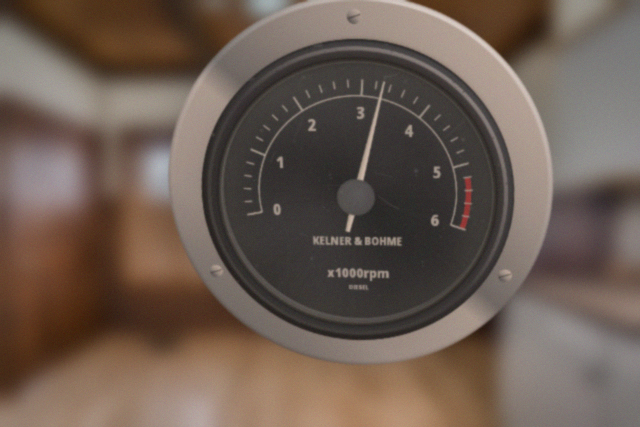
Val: 3300 rpm
